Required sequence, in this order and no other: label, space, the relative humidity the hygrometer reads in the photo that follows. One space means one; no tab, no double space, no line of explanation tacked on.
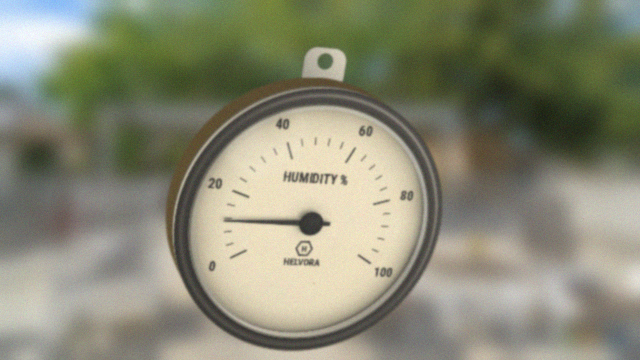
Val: 12 %
